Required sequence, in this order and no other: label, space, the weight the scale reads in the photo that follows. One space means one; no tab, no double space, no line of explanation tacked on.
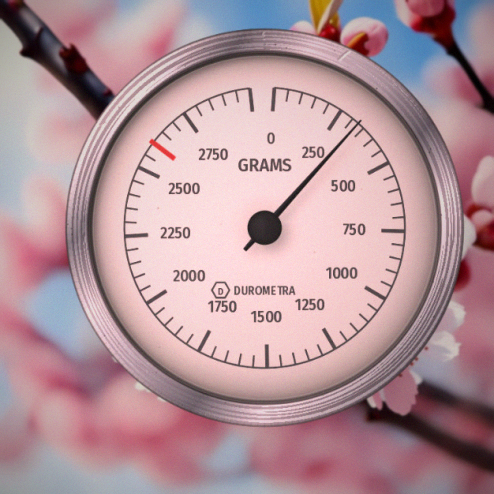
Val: 325 g
